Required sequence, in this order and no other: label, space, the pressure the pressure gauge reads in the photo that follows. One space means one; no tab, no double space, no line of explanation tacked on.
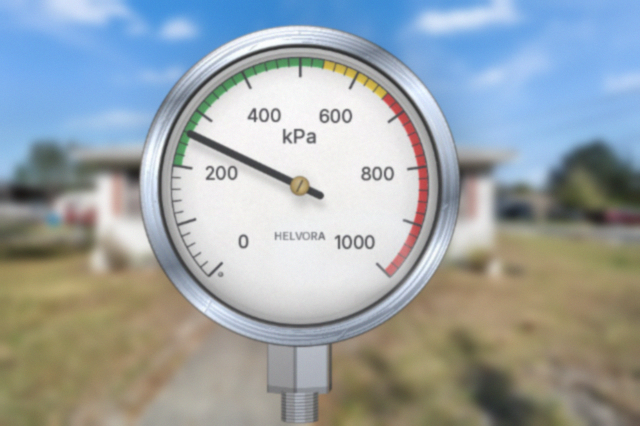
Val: 260 kPa
